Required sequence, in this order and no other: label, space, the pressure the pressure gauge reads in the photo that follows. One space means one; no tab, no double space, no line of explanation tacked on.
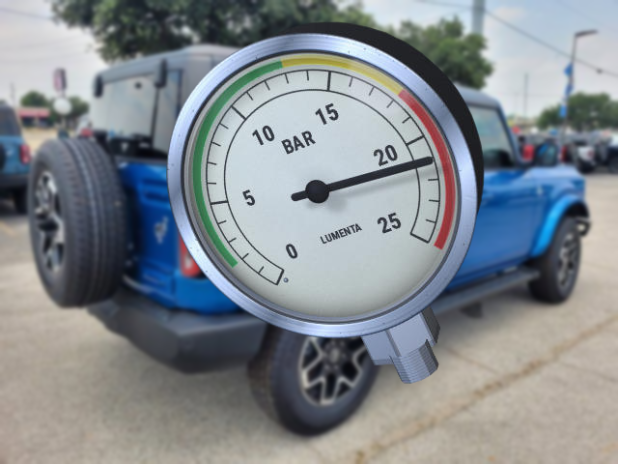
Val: 21 bar
